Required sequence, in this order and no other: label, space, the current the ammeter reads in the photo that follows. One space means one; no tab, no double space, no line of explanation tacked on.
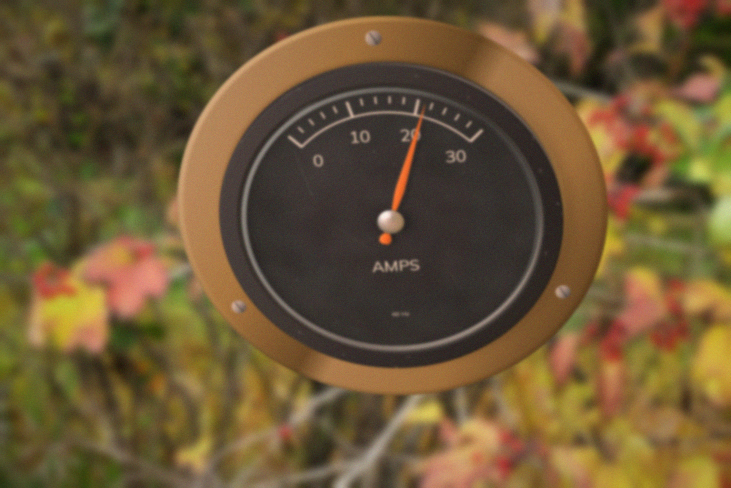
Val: 21 A
